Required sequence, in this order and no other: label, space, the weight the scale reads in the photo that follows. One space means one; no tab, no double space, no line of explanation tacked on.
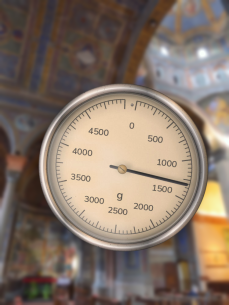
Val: 1300 g
